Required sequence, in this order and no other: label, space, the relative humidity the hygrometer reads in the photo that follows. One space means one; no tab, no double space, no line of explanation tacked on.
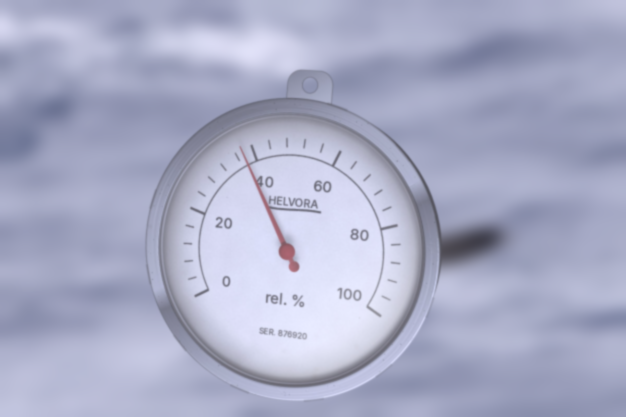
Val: 38 %
